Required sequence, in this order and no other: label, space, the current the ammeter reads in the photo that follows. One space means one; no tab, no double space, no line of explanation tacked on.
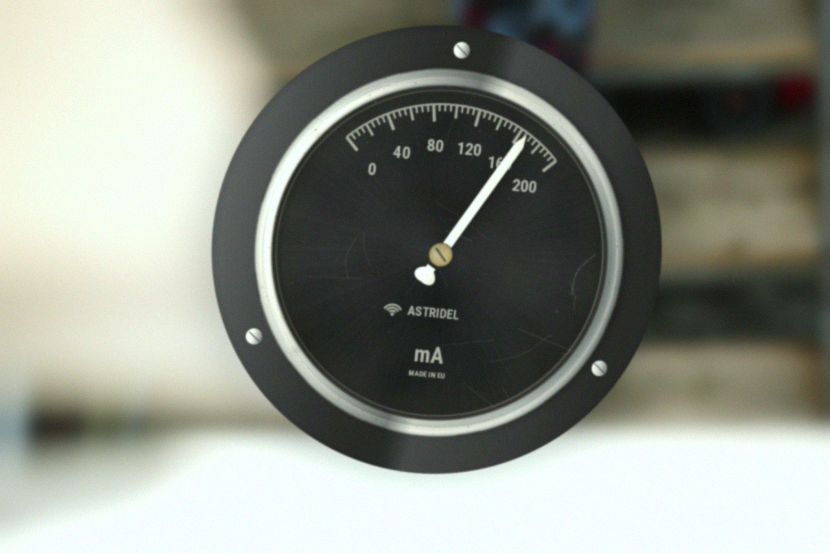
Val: 165 mA
